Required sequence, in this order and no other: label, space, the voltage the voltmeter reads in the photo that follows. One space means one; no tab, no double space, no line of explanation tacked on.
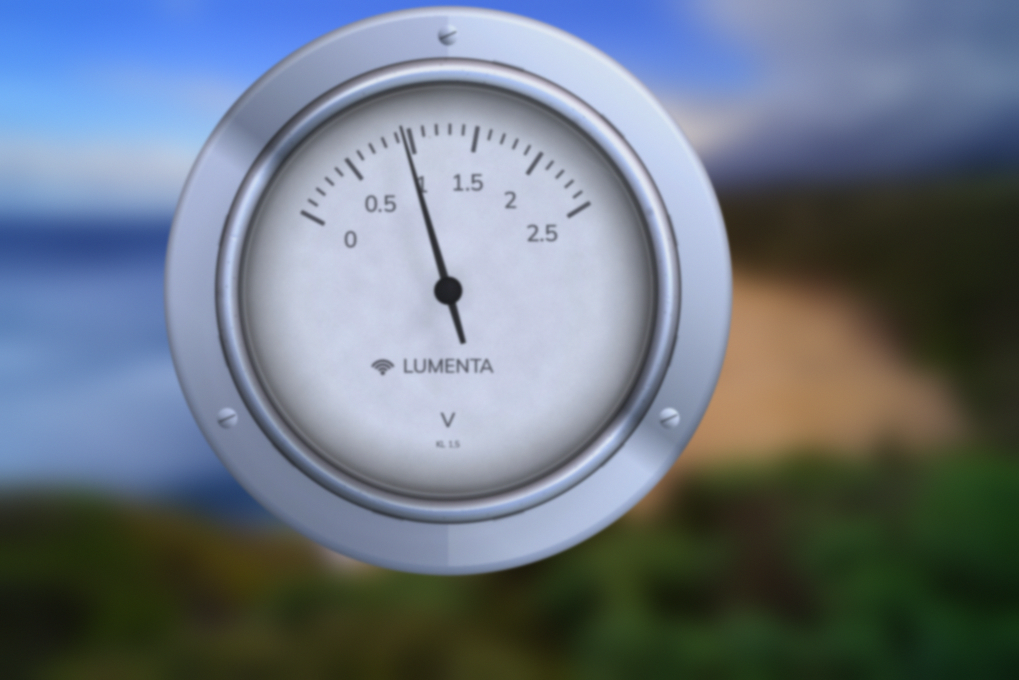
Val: 0.95 V
